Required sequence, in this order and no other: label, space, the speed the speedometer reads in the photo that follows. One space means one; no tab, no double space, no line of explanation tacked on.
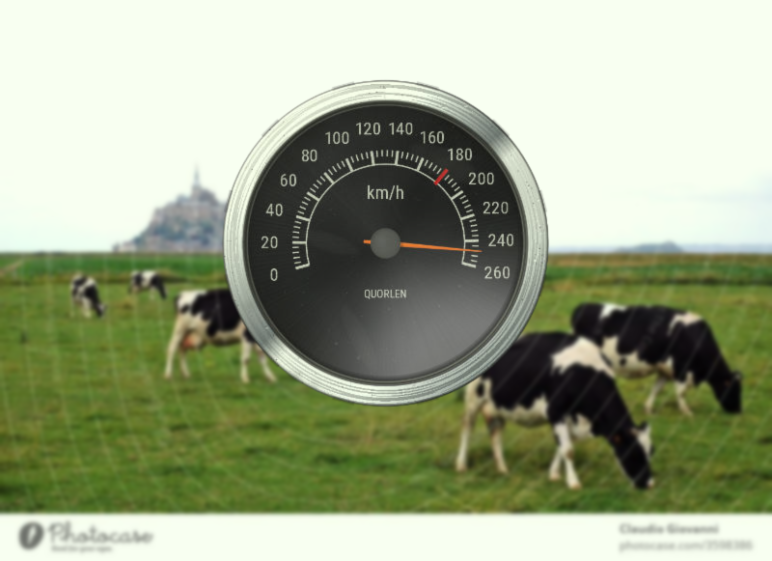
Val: 248 km/h
